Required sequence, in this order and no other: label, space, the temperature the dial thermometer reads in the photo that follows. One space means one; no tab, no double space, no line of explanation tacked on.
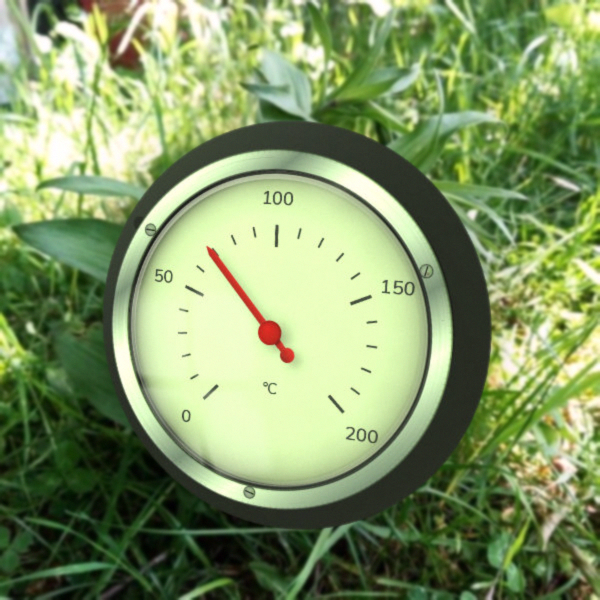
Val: 70 °C
